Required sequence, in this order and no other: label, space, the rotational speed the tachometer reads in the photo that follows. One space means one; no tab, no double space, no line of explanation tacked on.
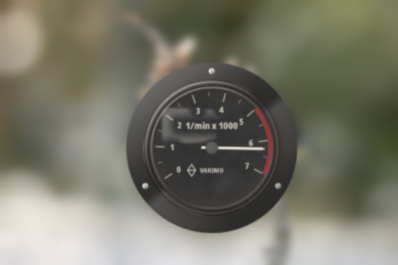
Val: 6250 rpm
